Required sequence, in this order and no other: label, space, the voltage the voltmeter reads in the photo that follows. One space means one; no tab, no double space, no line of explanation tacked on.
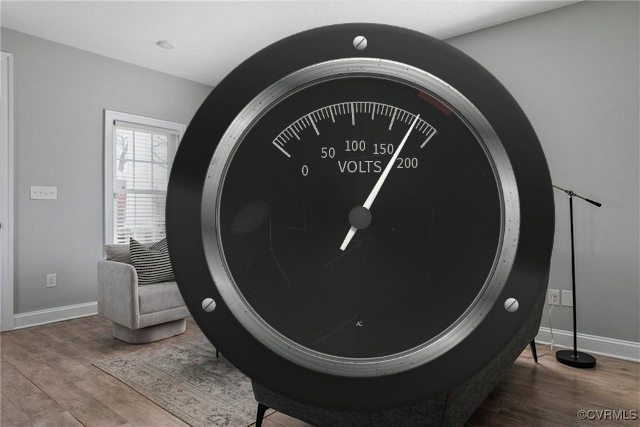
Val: 175 V
